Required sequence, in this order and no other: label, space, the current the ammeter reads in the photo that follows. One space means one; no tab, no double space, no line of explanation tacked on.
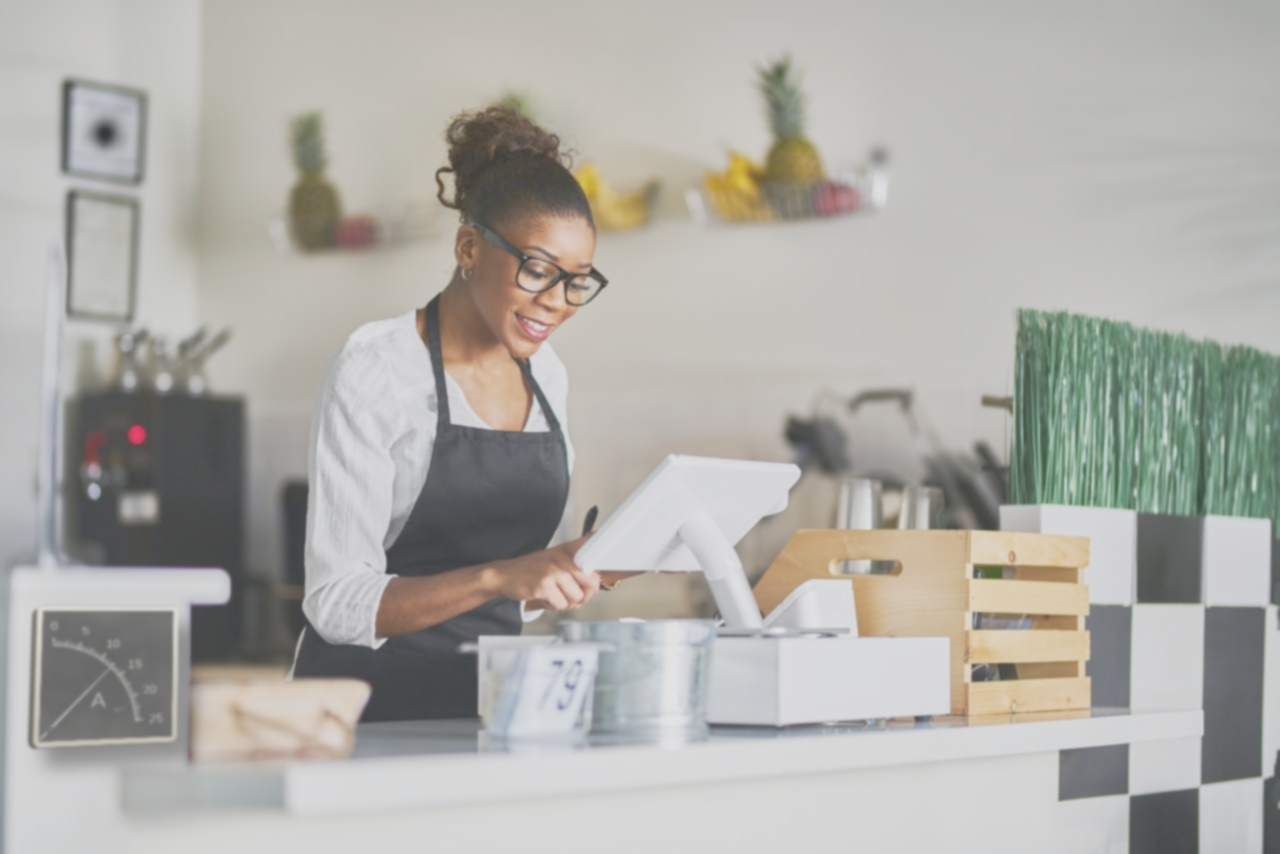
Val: 12.5 A
